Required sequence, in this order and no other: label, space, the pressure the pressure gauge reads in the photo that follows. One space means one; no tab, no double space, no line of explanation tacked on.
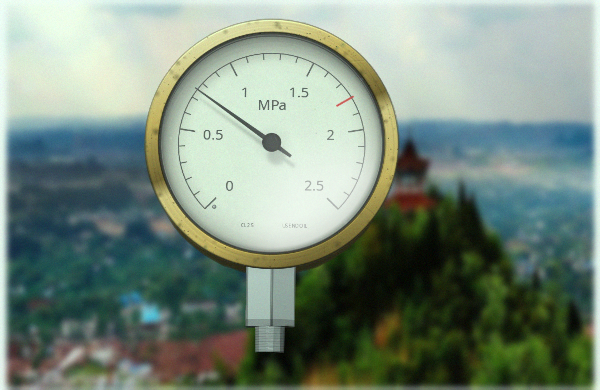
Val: 0.75 MPa
